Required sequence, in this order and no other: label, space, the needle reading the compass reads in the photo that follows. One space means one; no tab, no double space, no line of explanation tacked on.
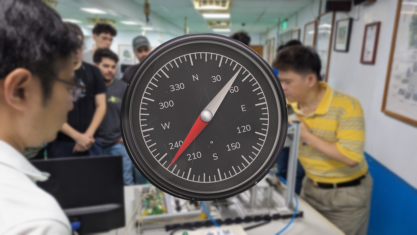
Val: 230 °
